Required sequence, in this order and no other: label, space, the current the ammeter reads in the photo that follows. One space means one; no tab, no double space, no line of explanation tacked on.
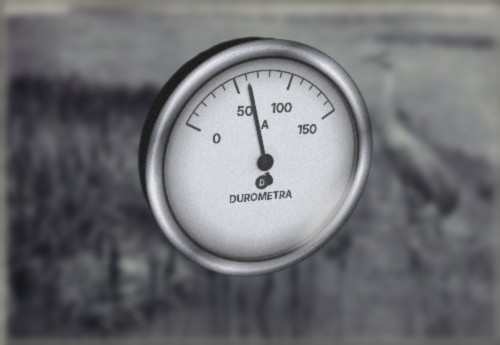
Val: 60 A
